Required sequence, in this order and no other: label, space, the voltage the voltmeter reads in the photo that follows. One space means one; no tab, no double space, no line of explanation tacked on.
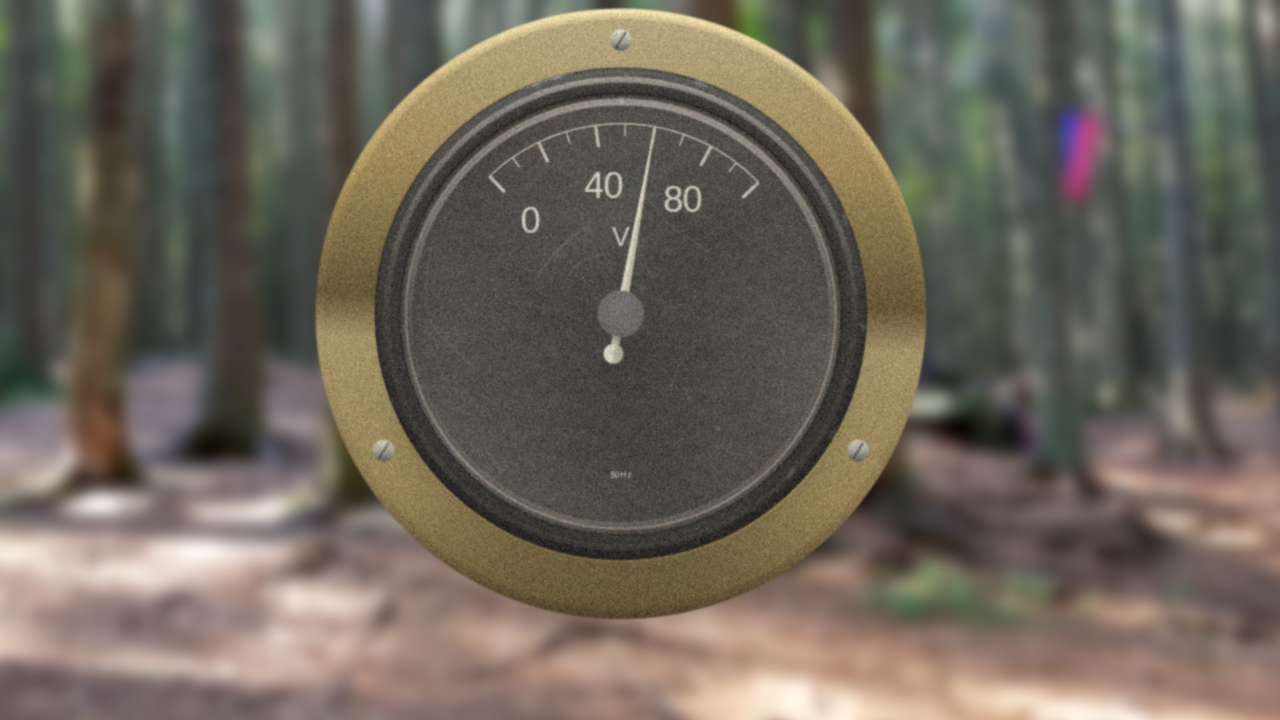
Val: 60 V
